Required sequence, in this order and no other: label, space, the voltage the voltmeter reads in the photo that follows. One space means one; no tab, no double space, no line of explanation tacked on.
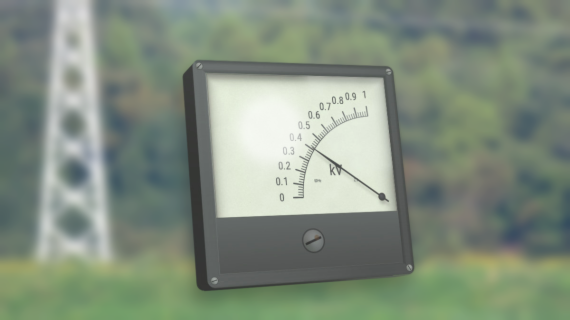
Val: 0.4 kV
